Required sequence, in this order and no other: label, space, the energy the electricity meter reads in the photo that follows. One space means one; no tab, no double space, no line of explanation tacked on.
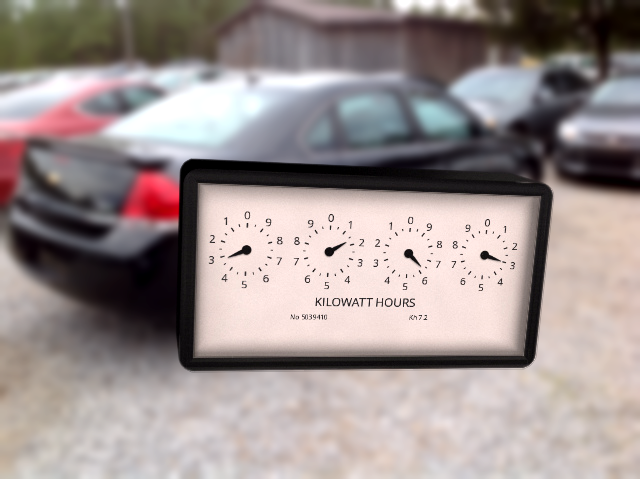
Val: 3163 kWh
